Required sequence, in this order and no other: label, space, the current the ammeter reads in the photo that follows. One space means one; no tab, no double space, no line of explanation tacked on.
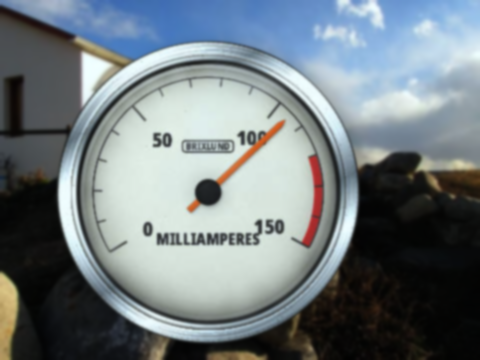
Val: 105 mA
